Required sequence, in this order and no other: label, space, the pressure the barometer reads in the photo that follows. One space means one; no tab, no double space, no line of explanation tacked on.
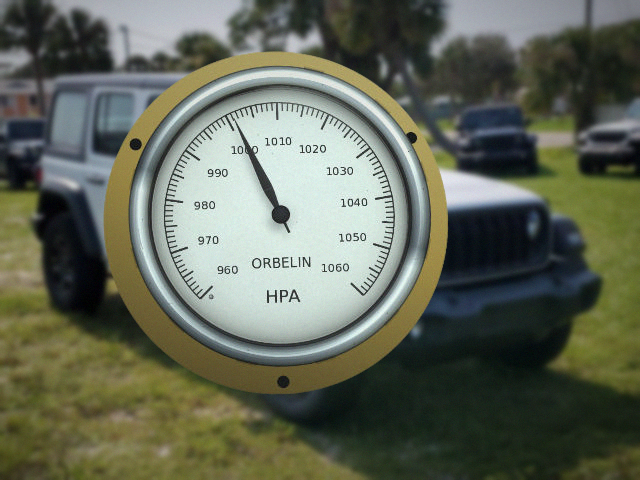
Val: 1001 hPa
